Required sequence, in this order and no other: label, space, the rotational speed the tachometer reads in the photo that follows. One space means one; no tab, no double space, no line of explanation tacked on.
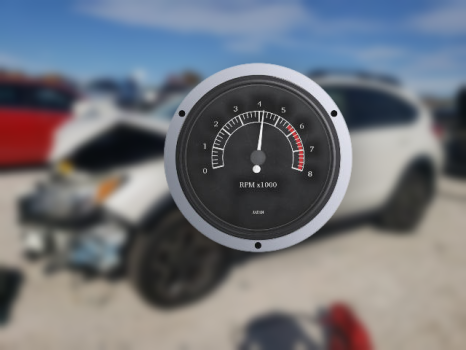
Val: 4200 rpm
